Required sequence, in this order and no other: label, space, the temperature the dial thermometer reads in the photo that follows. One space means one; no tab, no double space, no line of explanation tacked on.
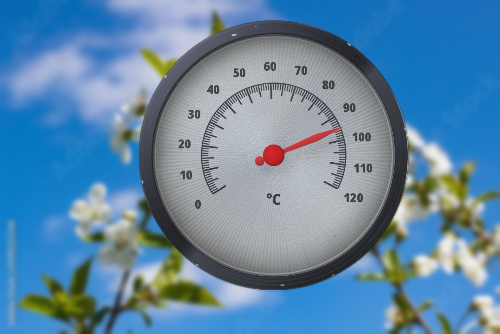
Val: 95 °C
